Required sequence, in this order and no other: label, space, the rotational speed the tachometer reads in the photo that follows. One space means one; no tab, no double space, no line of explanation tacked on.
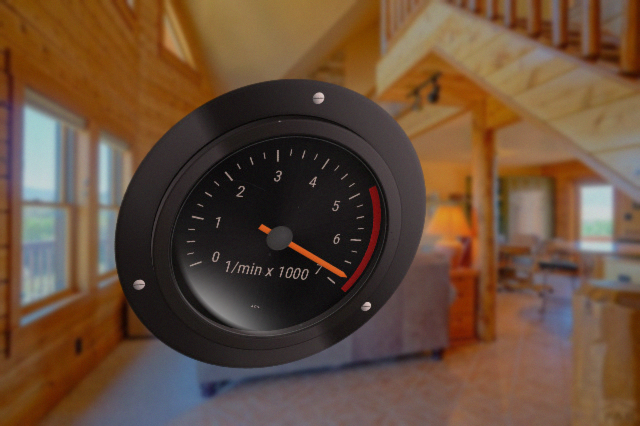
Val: 6750 rpm
